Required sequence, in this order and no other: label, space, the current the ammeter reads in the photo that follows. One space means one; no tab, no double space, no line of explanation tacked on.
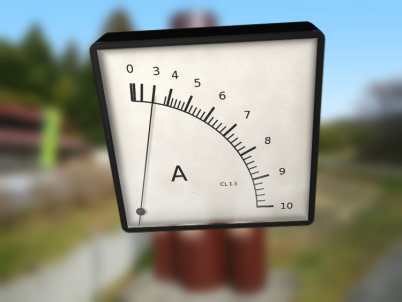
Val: 3 A
